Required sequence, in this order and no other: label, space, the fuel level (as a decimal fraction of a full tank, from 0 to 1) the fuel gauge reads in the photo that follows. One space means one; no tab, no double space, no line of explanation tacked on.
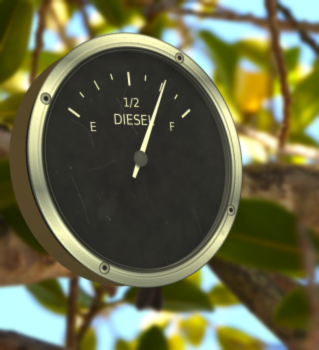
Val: 0.75
